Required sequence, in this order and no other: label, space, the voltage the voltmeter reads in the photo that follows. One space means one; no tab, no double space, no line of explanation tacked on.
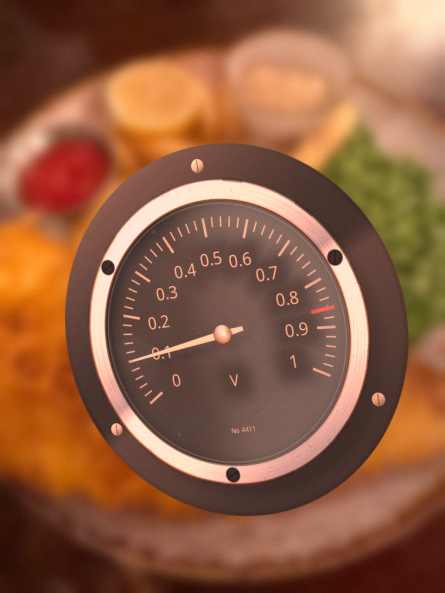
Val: 0.1 V
